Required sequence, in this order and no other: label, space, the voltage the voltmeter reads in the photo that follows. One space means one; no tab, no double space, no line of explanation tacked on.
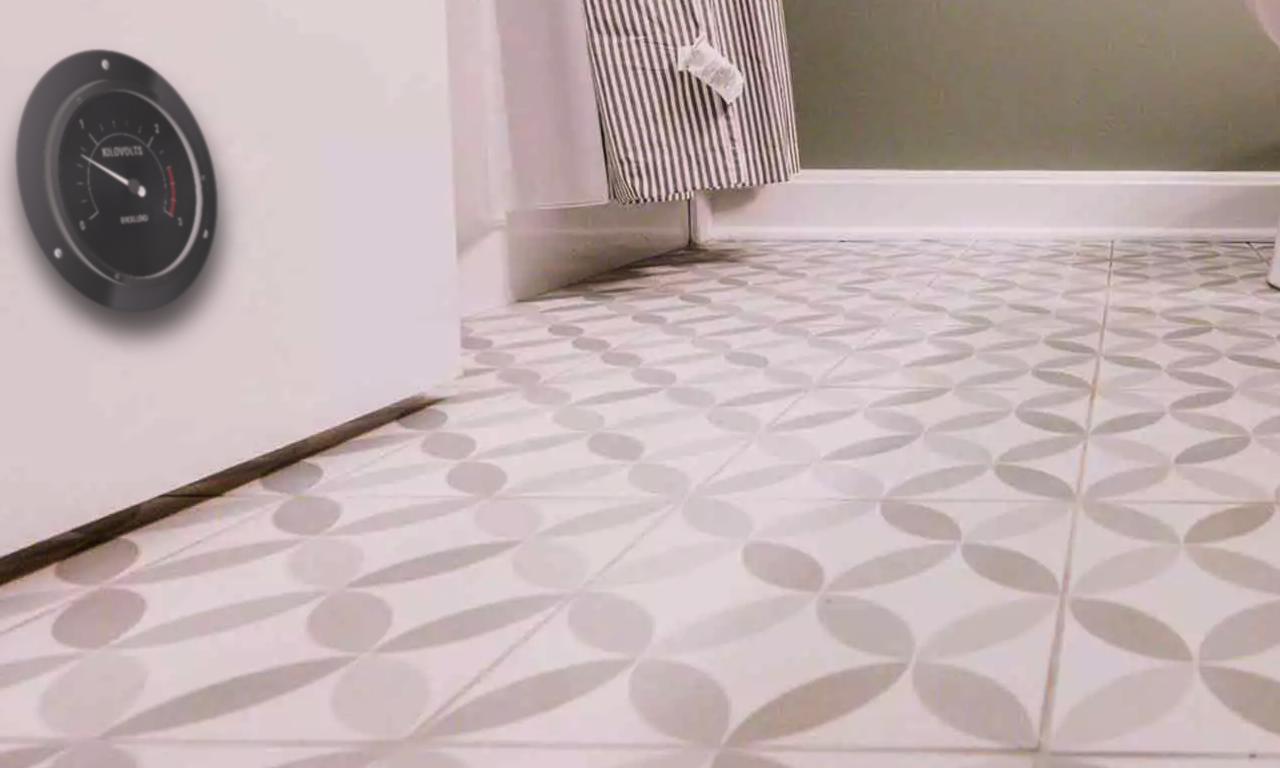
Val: 0.7 kV
